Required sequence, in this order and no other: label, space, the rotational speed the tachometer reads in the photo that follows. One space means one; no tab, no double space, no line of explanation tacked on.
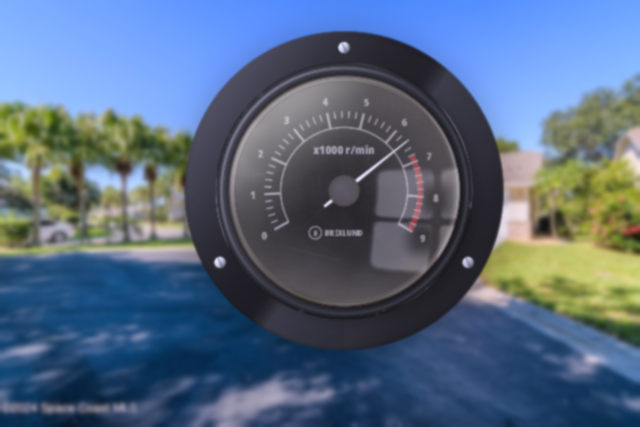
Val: 6400 rpm
